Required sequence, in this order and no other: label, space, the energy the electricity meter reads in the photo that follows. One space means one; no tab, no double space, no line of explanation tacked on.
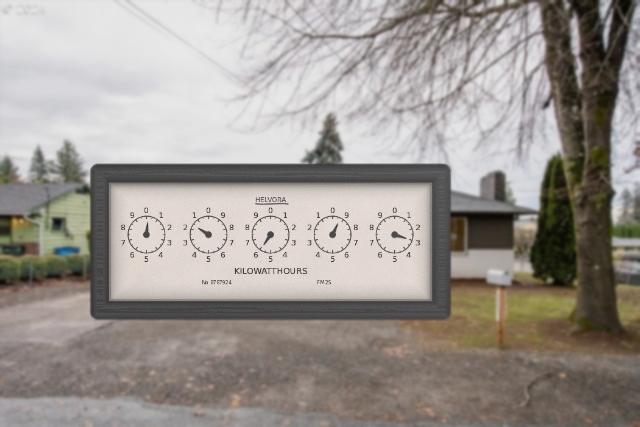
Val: 1593 kWh
